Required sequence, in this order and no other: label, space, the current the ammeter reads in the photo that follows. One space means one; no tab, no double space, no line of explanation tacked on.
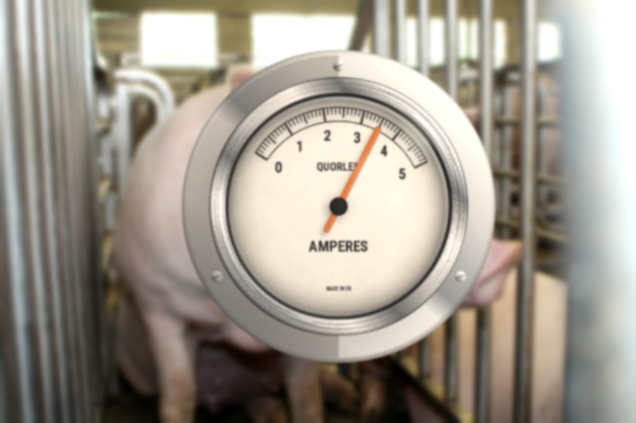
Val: 3.5 A
